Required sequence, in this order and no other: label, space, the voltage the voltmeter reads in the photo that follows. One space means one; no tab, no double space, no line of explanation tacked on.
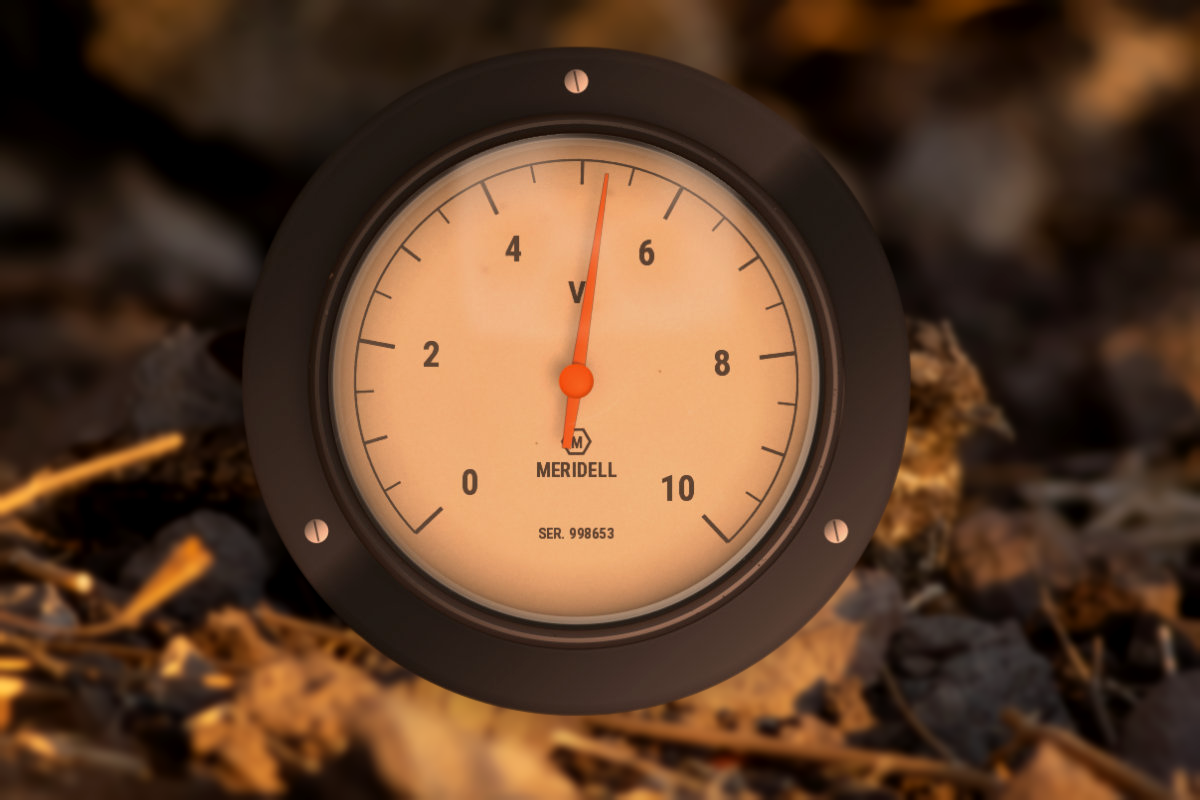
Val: 5.25 V
